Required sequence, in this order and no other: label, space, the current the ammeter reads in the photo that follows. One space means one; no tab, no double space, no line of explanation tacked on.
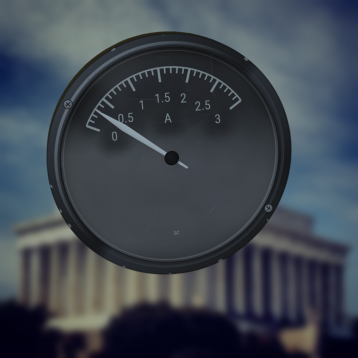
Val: 0.3 A
